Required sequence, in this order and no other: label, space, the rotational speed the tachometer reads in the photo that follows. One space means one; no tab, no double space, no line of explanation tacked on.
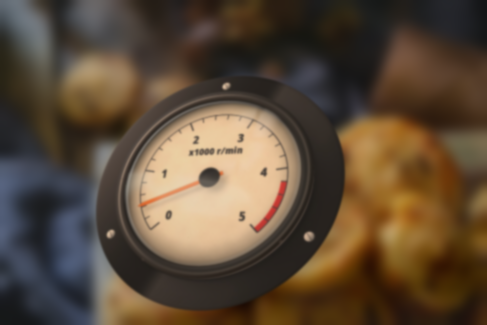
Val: 400 rpm
